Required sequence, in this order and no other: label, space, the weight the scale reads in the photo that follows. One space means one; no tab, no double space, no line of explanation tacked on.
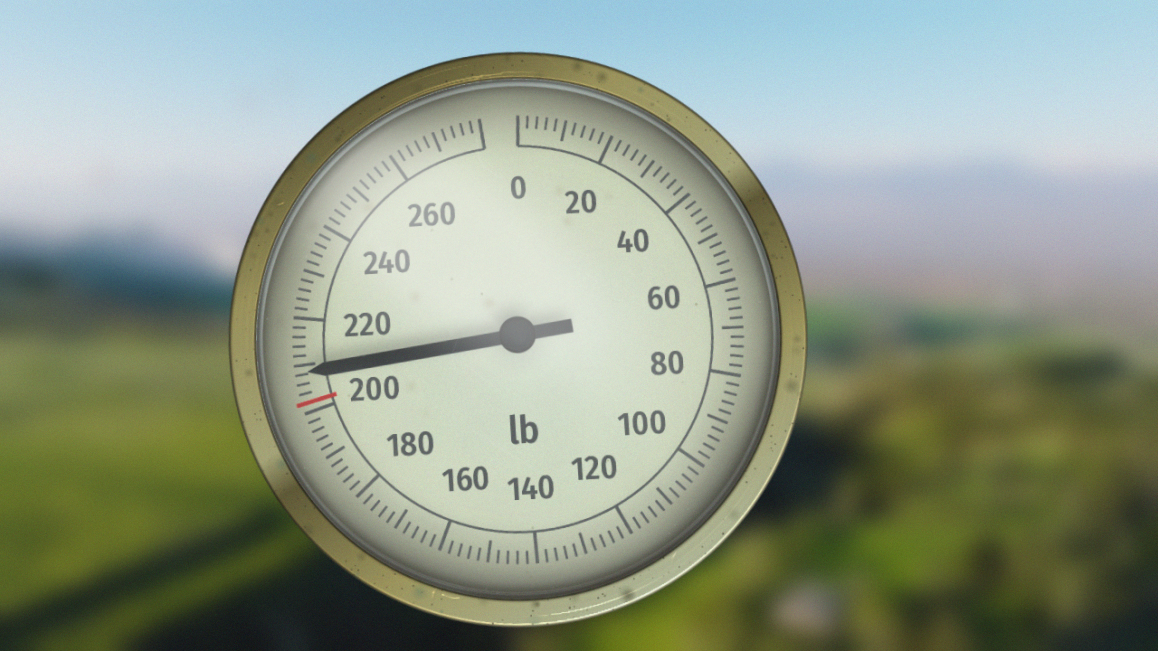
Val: 208 lb
